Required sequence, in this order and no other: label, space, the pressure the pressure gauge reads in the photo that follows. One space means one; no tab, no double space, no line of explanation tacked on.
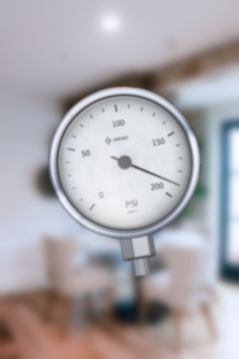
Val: 190 psi
